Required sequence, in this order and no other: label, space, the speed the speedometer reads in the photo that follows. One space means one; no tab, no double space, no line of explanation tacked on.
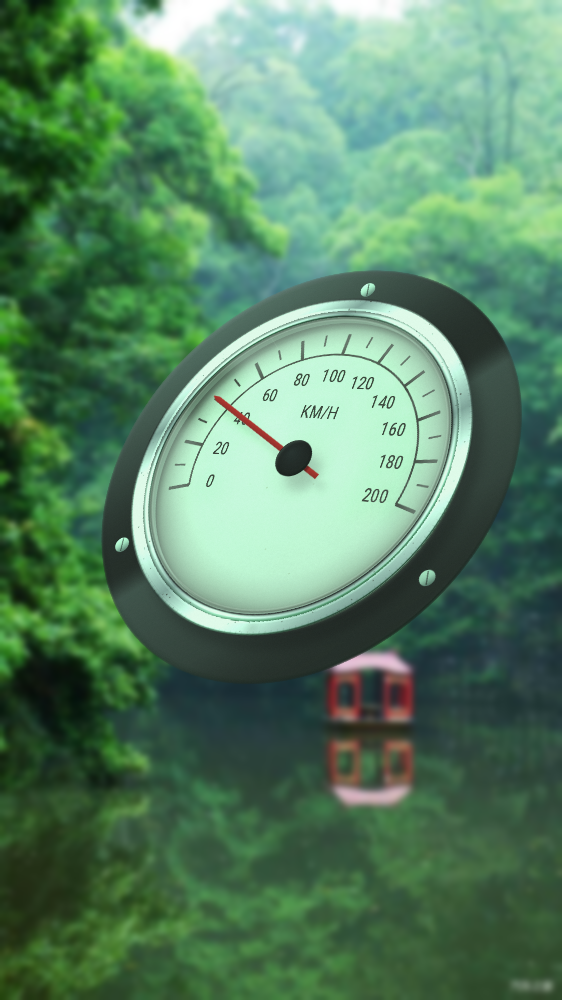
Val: 40 km/h
